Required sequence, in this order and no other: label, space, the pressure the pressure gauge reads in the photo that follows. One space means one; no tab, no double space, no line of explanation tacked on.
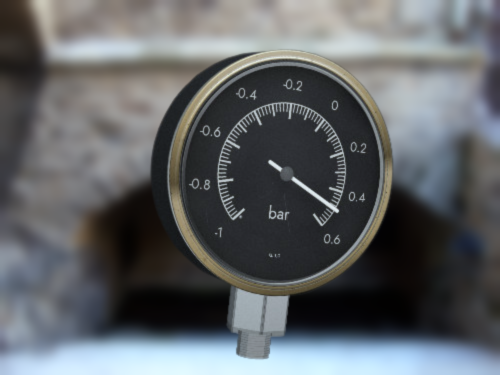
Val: 0.5 bar
